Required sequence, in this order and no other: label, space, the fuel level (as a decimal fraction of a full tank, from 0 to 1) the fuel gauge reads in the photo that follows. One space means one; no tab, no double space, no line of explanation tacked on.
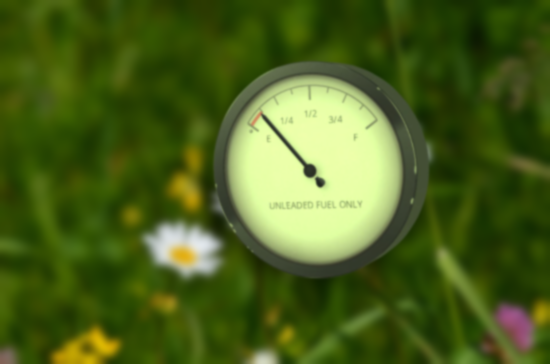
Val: 0.125
